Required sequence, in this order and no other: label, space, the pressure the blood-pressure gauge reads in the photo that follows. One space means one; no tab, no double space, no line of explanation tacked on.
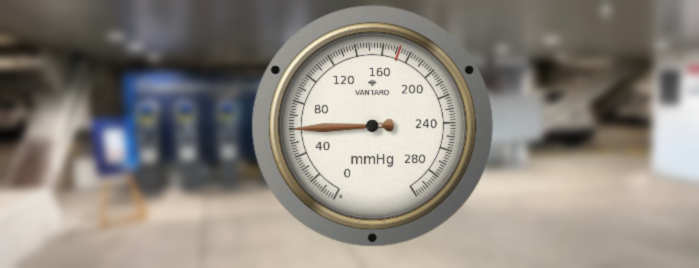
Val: 60 mmHg
